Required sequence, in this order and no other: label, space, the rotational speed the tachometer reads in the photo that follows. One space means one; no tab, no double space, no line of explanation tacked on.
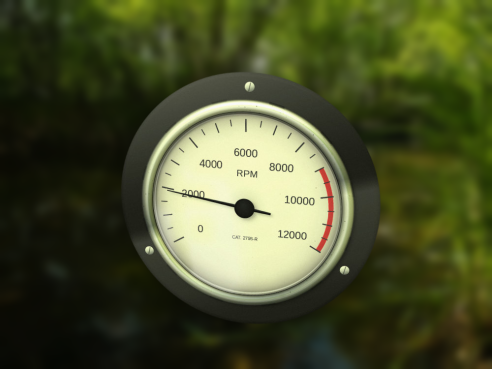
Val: 2000 rpm
